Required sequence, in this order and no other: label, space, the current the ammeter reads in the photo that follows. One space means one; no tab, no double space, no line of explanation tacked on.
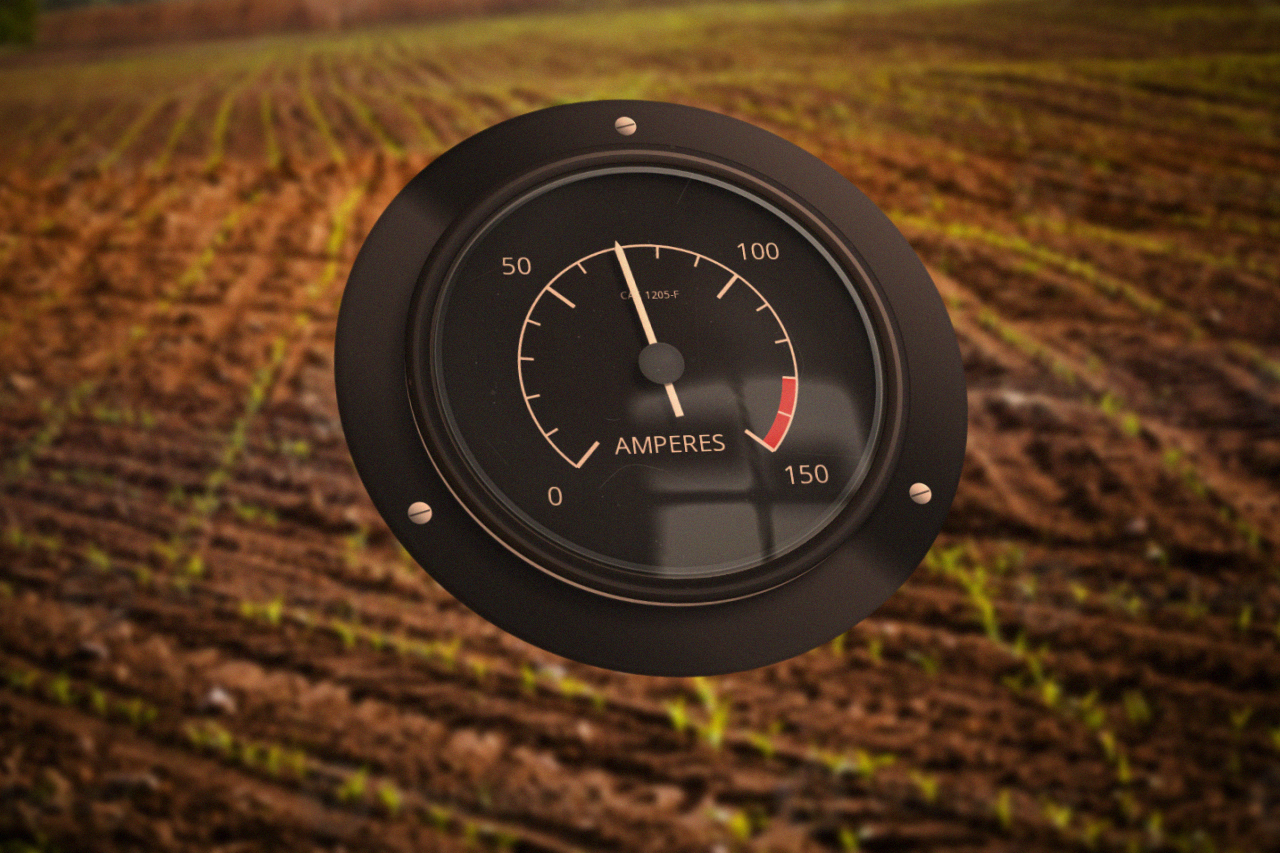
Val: 70 A
